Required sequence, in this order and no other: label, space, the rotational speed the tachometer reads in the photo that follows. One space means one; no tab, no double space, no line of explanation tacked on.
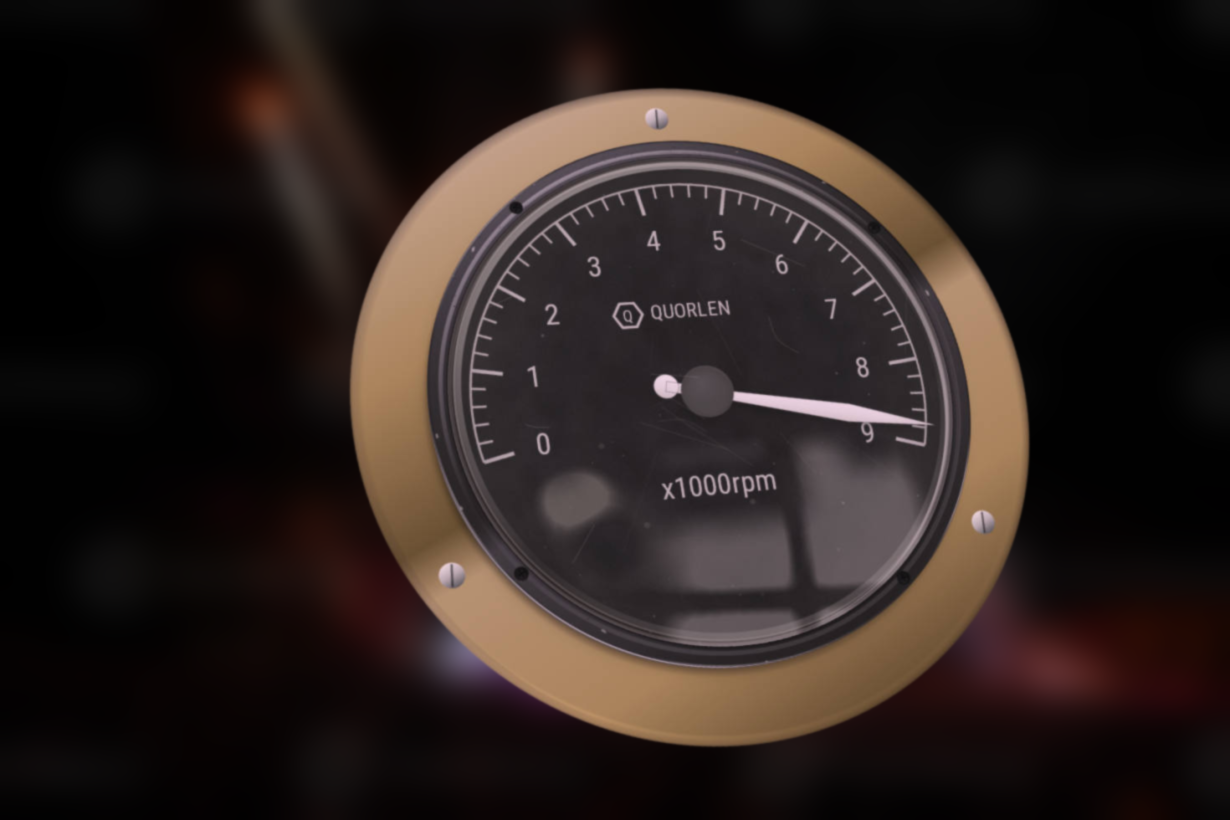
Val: 8800 rpm
